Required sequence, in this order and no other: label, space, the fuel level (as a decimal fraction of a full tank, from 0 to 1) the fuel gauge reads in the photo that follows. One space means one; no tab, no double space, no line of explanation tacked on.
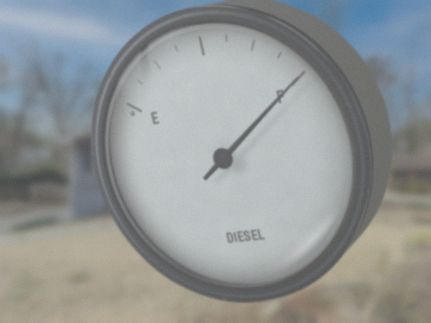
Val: 1
